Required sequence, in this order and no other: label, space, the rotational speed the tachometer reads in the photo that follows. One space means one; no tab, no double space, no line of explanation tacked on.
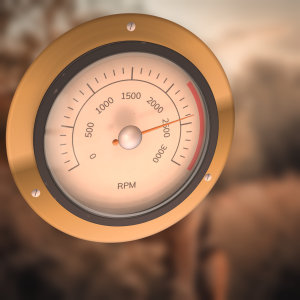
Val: 2400 rpm
